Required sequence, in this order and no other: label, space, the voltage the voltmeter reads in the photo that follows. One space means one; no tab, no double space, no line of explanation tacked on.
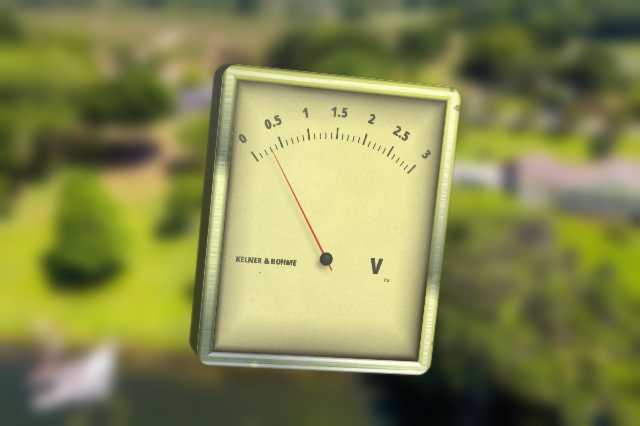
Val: 0.3 V
